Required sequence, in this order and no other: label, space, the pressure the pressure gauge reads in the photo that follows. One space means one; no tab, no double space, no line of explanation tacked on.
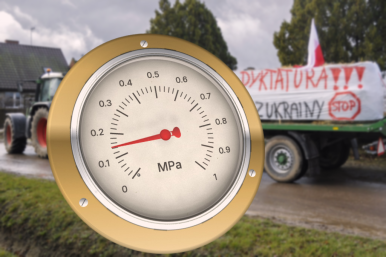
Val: 0.14 MPa
